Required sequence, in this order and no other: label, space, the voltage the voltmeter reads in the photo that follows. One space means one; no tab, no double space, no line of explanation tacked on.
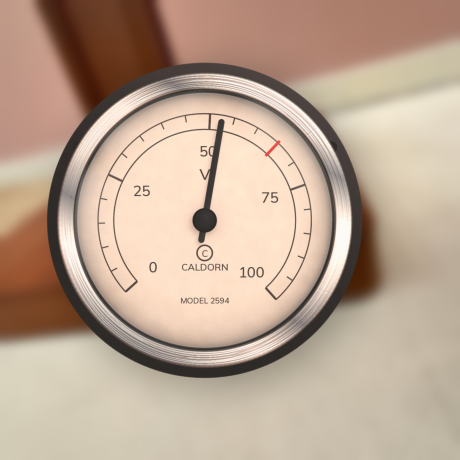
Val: 52.5 V
